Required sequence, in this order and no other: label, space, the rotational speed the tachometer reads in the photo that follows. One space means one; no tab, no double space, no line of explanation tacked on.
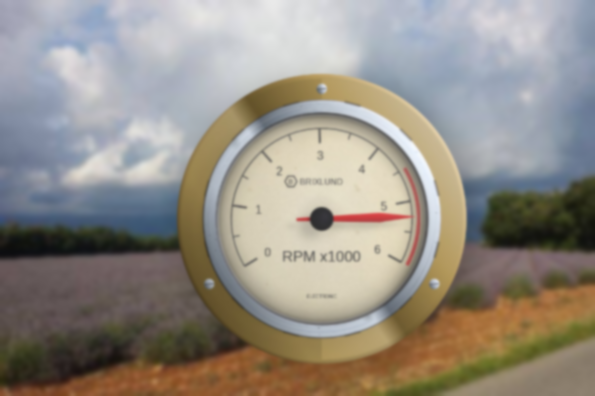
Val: 5250 rpm
